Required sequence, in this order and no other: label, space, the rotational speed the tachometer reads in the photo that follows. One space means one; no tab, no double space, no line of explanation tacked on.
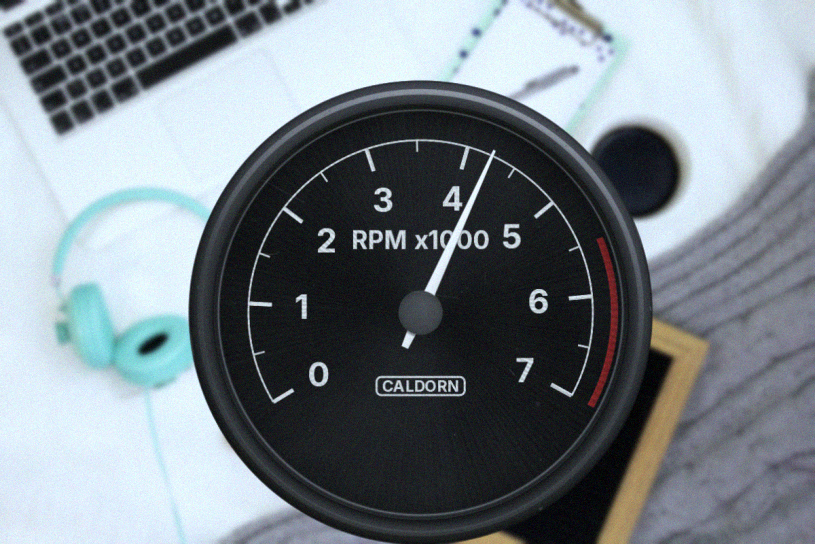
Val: 4250 rpm
